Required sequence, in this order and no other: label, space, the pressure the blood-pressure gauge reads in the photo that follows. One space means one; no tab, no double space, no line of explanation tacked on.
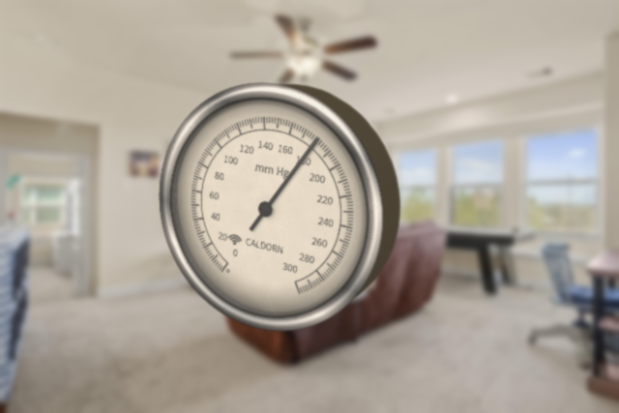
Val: 180 mmHg
